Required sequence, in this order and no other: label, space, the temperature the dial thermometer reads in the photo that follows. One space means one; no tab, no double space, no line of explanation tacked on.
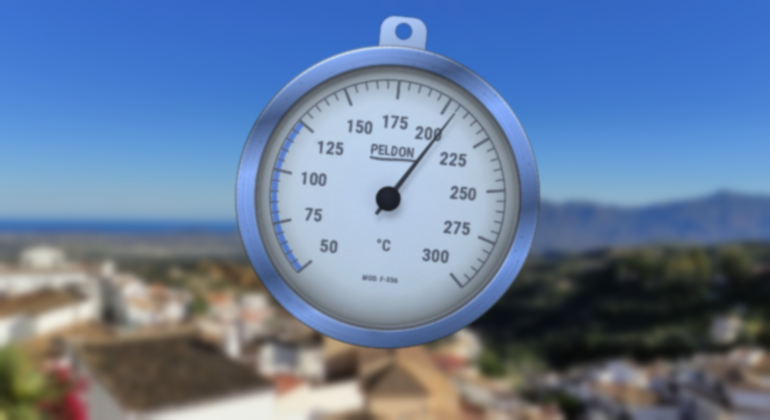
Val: 205 °C
